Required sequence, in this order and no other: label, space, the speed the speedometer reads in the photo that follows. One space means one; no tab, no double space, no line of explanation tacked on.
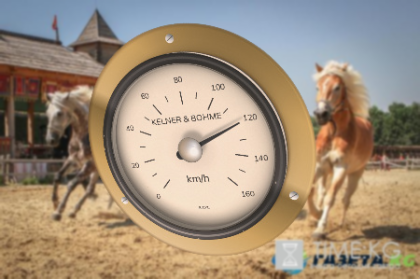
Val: 120 km/h
